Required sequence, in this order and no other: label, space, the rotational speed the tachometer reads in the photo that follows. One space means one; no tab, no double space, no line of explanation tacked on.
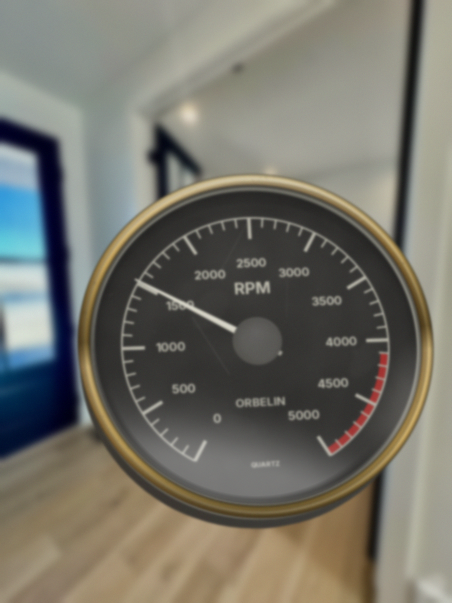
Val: 1500 rpm
